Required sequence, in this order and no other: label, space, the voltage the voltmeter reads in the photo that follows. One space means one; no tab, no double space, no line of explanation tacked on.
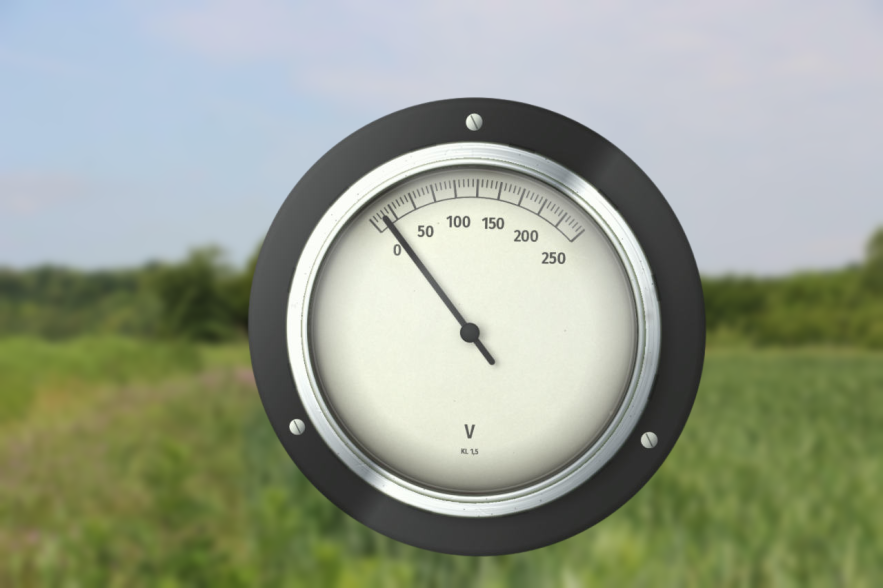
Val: 15 V
